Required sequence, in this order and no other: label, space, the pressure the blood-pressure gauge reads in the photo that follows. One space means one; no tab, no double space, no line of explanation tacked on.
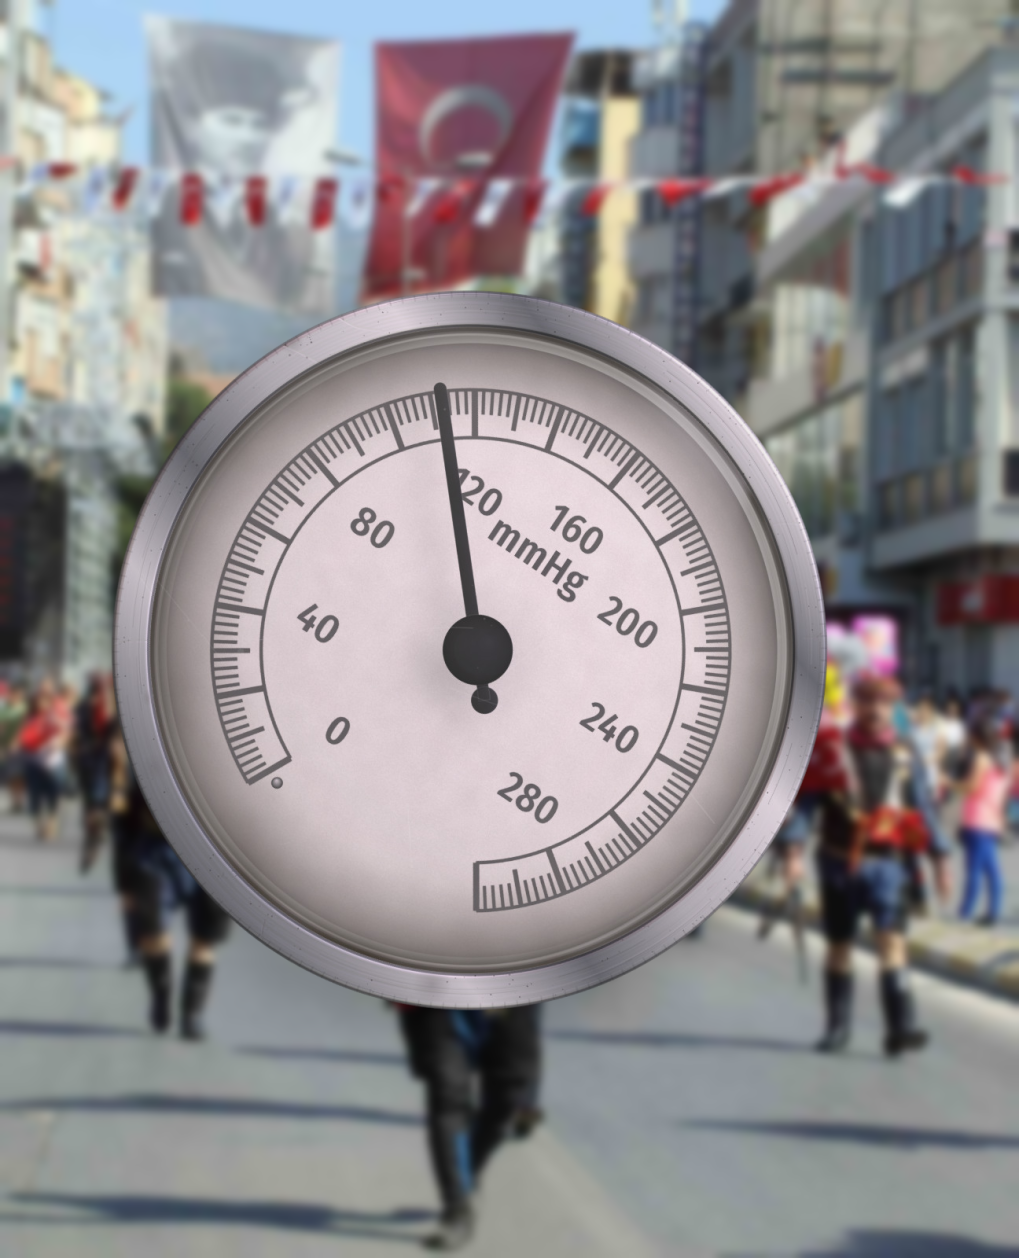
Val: 112 mmHg
